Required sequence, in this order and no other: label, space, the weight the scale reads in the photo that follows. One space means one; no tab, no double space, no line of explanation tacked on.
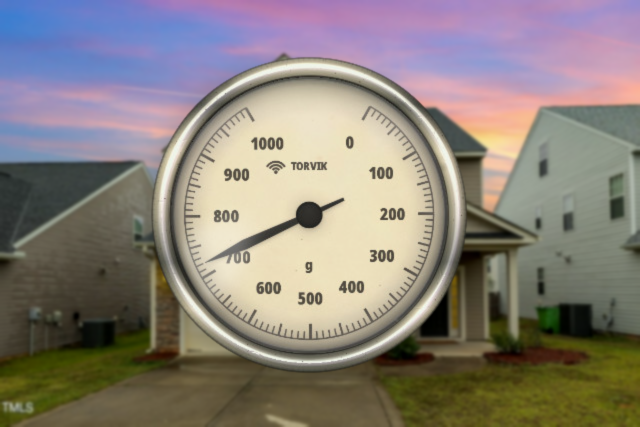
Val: 720 g
